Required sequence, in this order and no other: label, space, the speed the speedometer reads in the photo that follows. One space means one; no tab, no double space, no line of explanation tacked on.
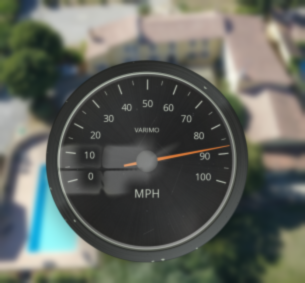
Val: 87.5 mph
